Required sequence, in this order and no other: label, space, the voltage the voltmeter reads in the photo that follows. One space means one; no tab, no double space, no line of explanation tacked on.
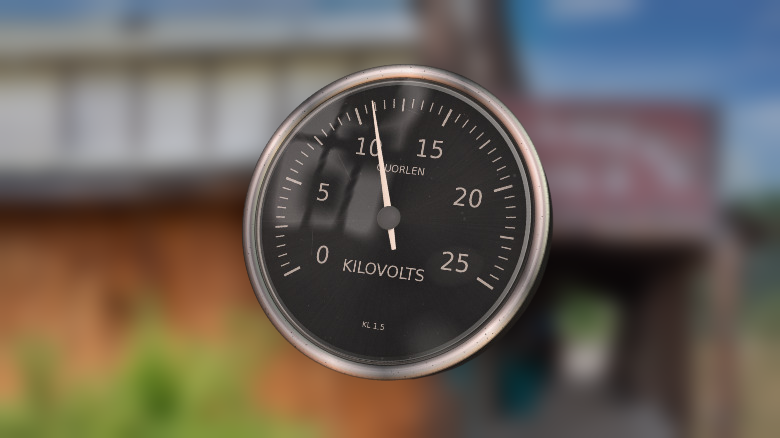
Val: 11 kV
